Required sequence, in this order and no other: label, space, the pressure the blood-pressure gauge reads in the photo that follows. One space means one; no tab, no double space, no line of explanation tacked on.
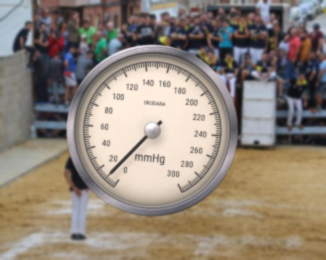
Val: 10 mmHg
